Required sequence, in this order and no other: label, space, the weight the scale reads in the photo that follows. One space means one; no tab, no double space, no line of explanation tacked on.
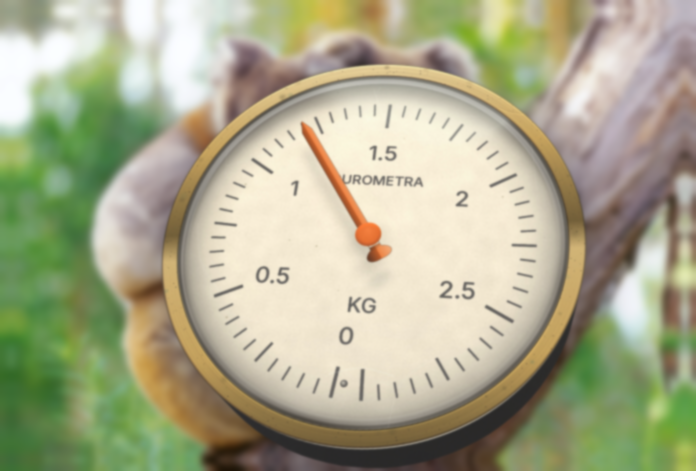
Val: 1.2 kg
